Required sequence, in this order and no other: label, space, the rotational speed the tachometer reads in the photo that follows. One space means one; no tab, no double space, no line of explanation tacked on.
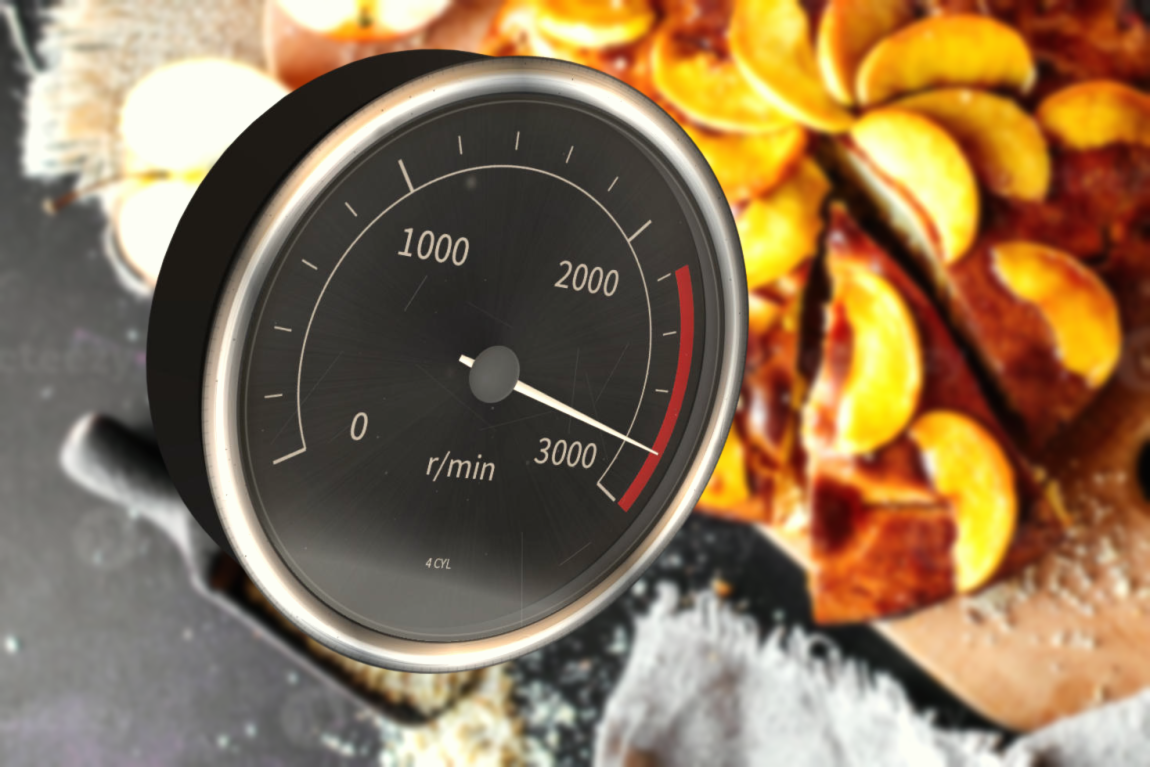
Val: 2800 rpm
